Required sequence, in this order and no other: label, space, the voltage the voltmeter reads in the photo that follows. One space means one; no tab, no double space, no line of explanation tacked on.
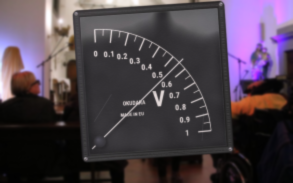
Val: 0.55 V
